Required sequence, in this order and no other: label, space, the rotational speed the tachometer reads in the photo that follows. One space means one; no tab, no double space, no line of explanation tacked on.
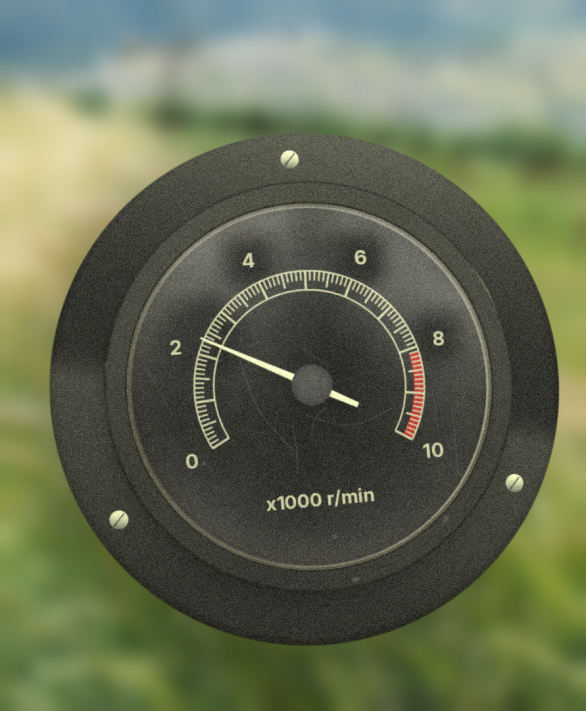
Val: 2300 rpm
